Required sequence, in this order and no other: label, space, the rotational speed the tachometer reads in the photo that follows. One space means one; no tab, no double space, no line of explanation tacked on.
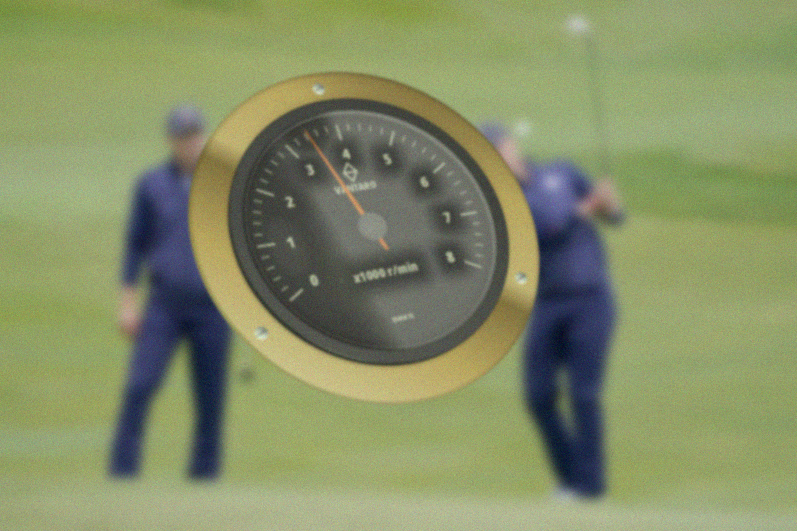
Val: 3400 rpm
